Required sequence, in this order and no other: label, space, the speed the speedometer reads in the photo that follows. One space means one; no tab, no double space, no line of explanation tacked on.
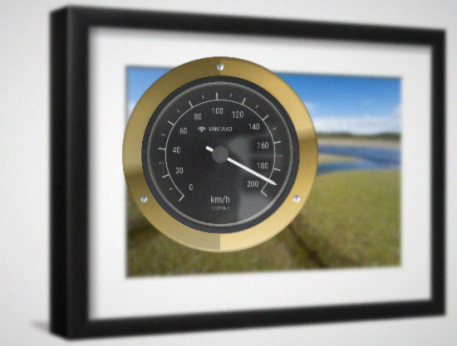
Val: 190 km/h
